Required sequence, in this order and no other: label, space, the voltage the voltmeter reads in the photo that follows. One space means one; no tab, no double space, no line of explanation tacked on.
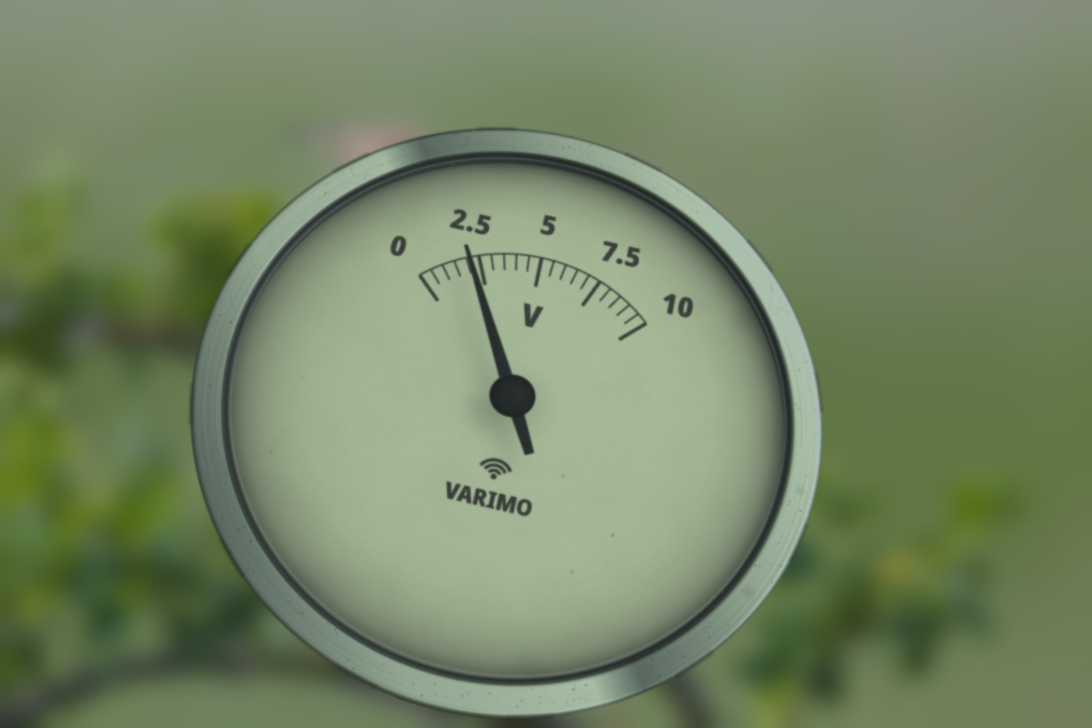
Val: 2 V
